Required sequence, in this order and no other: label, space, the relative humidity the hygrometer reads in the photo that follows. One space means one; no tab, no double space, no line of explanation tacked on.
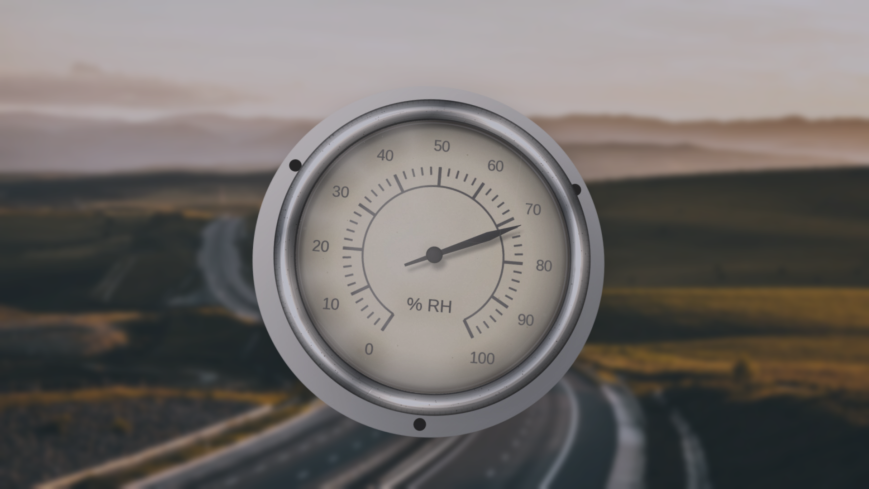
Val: 72 %
